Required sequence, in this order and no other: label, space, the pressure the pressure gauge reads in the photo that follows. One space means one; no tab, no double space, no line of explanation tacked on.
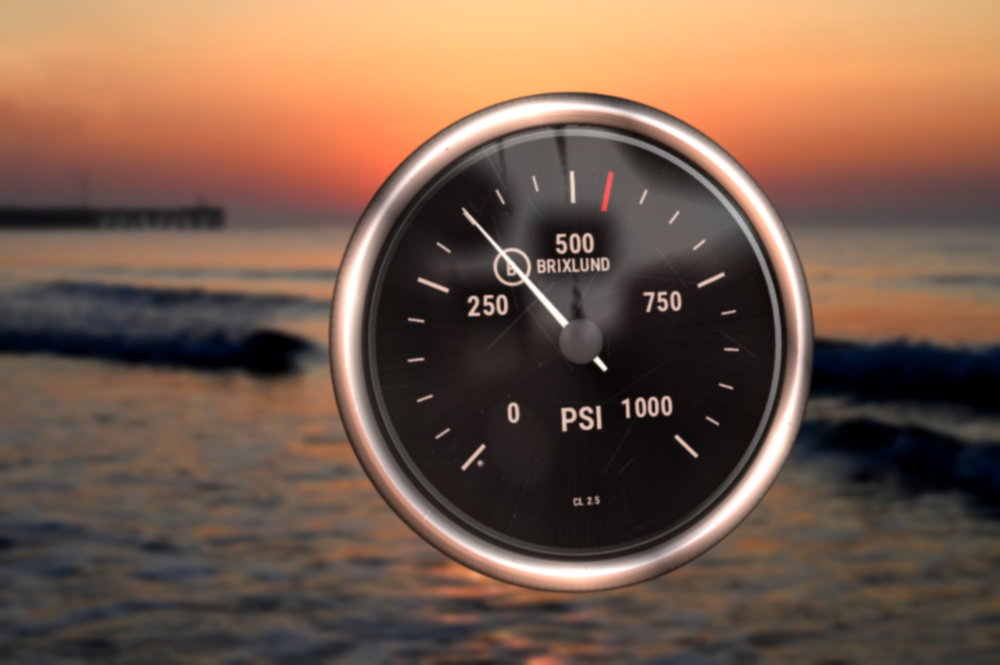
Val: 350 psi
